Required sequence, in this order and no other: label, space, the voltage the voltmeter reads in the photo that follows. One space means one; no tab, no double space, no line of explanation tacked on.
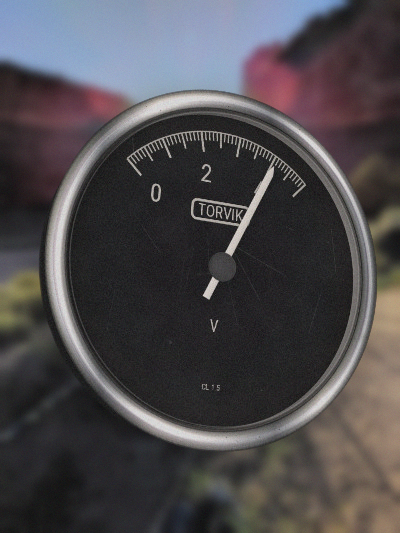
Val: 4 V
